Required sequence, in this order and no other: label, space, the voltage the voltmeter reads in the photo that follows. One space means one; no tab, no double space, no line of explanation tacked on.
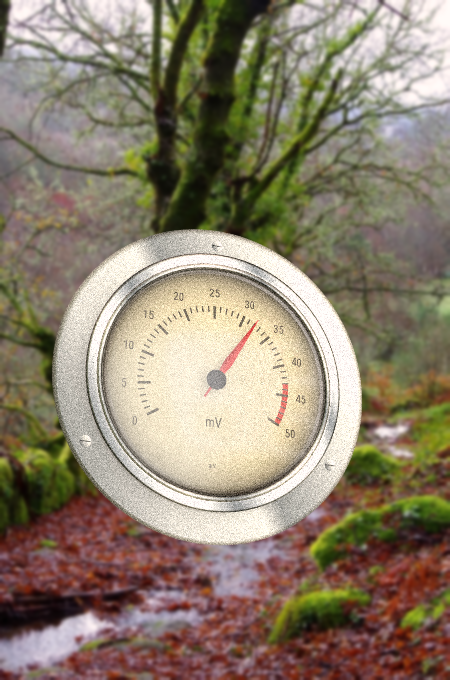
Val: 32 mV
